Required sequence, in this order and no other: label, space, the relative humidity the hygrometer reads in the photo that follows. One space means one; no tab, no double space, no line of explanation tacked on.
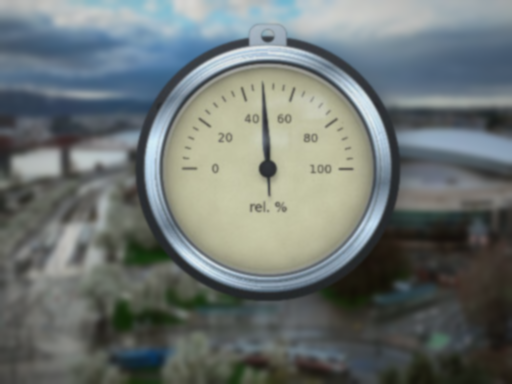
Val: 48 %
